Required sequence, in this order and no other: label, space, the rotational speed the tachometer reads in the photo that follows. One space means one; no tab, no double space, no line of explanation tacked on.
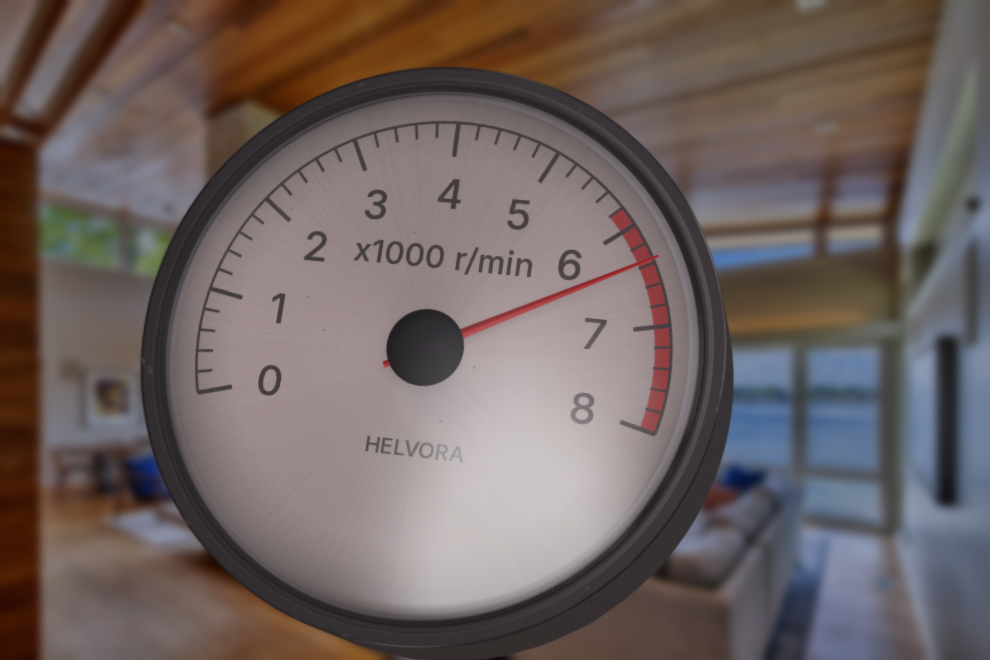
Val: 6400 rpm
